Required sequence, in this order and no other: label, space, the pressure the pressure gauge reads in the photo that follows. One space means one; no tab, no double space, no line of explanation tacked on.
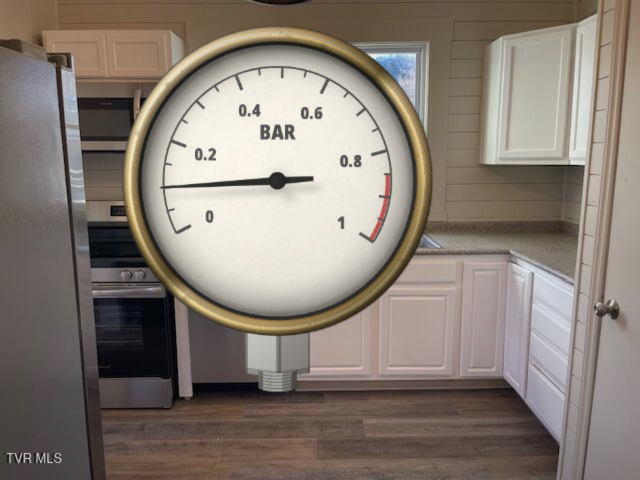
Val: 0.1 bar
